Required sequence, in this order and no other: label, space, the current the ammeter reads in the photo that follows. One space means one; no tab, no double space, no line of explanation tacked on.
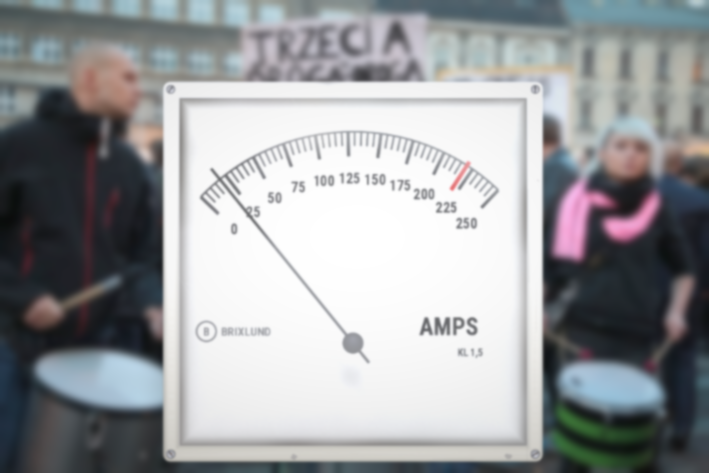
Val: 20 A
